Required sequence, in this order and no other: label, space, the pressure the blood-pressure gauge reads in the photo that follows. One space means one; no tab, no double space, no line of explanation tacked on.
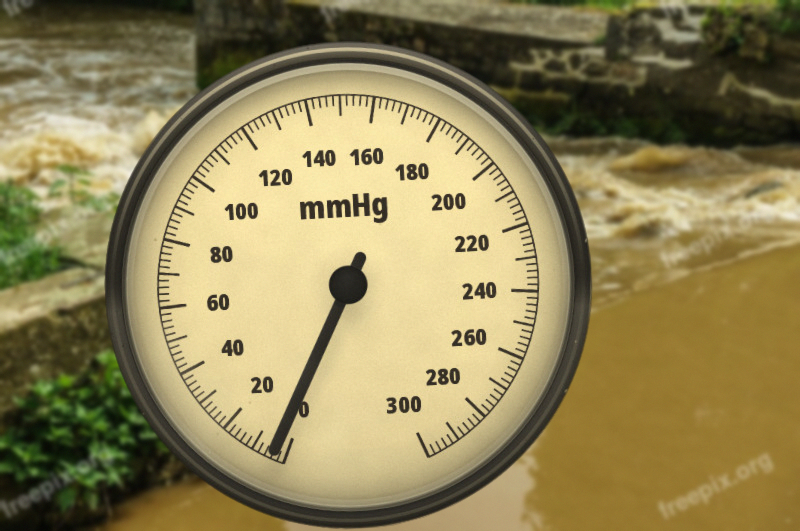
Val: 4 mmHg
